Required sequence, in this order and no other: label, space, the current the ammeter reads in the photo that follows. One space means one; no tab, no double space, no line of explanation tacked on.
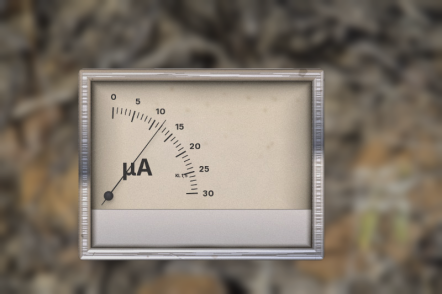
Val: 12 µA
